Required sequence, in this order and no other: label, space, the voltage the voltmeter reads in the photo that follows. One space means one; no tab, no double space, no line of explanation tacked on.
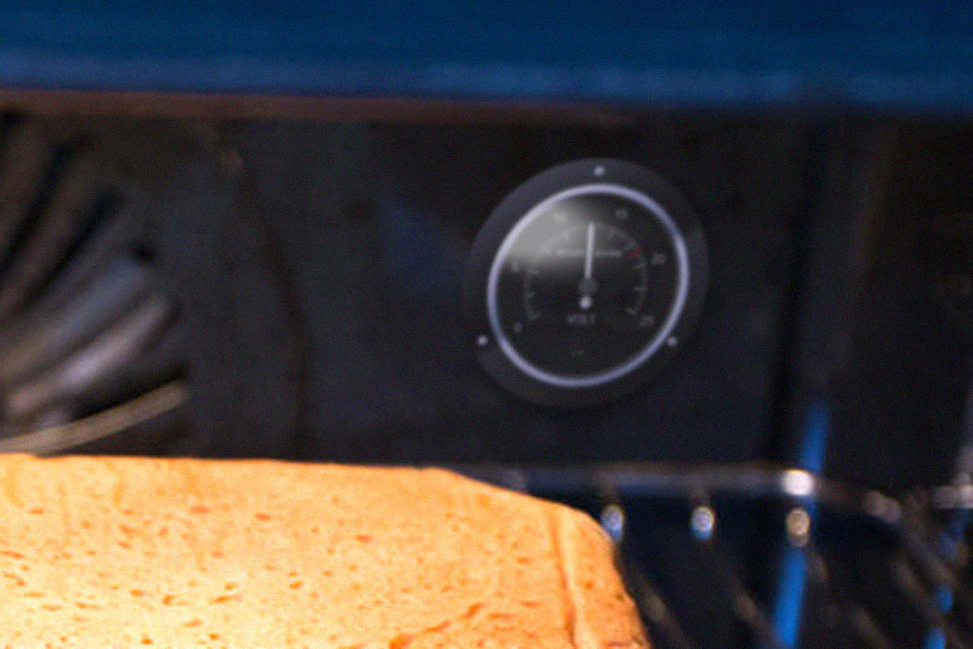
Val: 12.5 V
